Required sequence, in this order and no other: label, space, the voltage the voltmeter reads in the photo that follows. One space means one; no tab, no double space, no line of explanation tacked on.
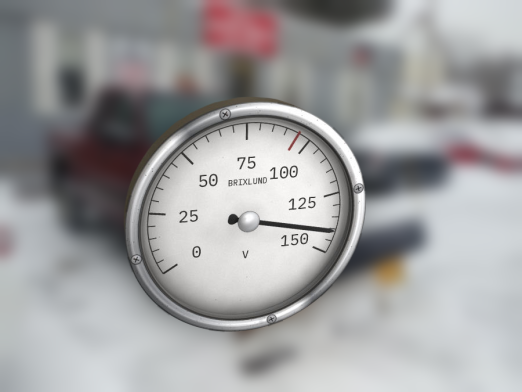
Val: 140 V
